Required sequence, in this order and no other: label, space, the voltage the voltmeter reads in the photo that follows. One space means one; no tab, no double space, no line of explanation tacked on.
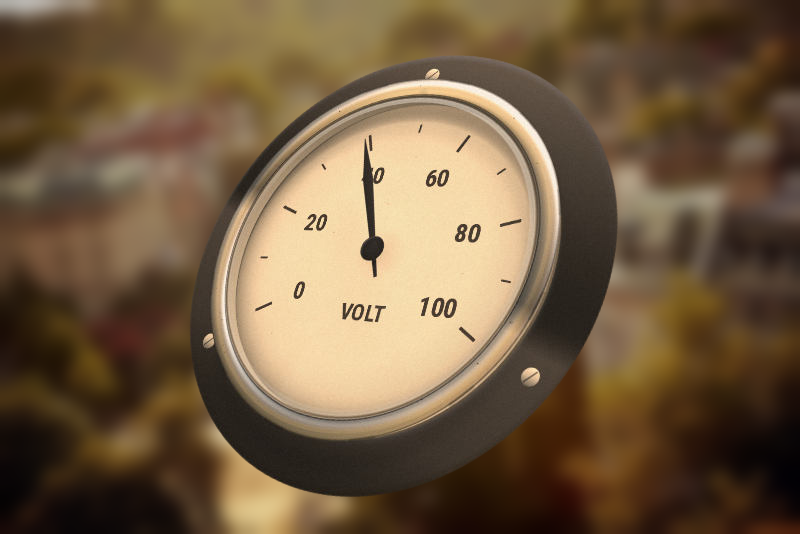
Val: 40 V
